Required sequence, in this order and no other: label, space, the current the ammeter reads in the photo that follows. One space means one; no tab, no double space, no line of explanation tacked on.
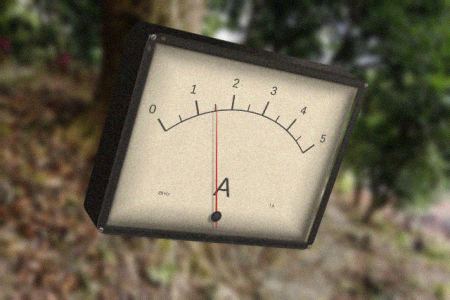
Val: 1.5 A
